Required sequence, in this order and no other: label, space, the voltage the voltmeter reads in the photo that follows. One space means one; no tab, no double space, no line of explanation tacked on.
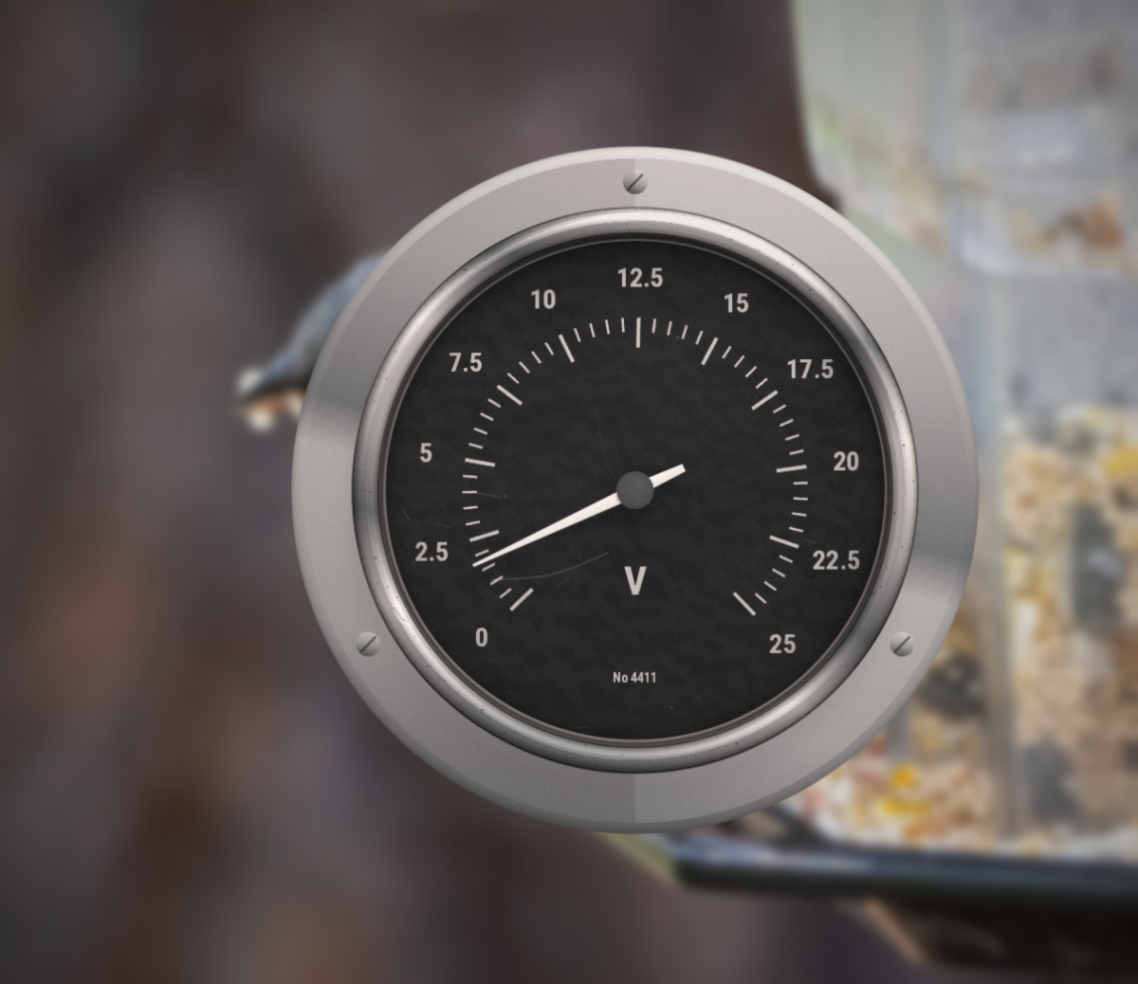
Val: 1.75 V
